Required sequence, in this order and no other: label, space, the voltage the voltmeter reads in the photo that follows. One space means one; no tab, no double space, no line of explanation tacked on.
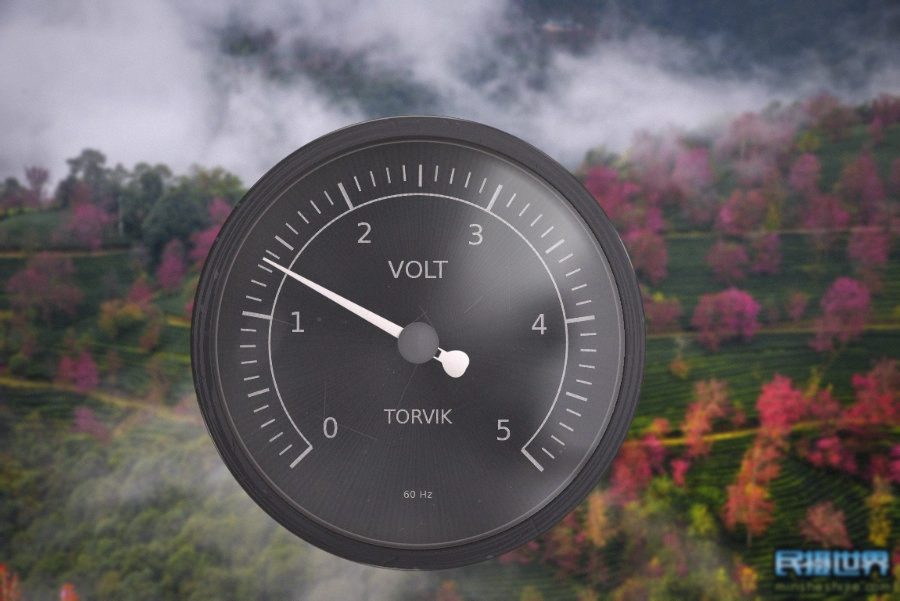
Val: 1.35 V
